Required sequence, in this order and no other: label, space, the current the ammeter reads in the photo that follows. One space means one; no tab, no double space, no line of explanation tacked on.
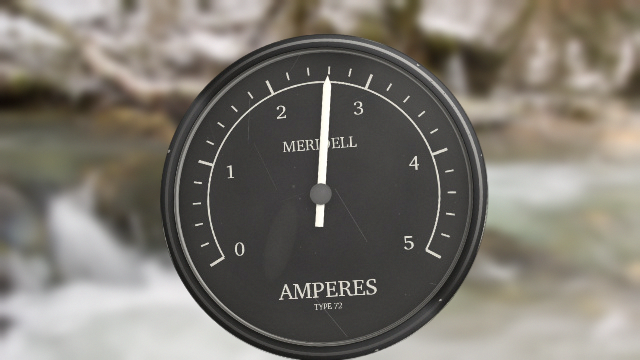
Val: 2.6 A
